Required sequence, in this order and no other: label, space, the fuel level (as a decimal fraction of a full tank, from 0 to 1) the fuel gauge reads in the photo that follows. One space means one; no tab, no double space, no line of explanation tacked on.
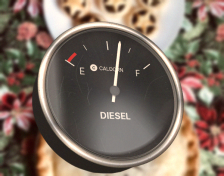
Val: 0.625
